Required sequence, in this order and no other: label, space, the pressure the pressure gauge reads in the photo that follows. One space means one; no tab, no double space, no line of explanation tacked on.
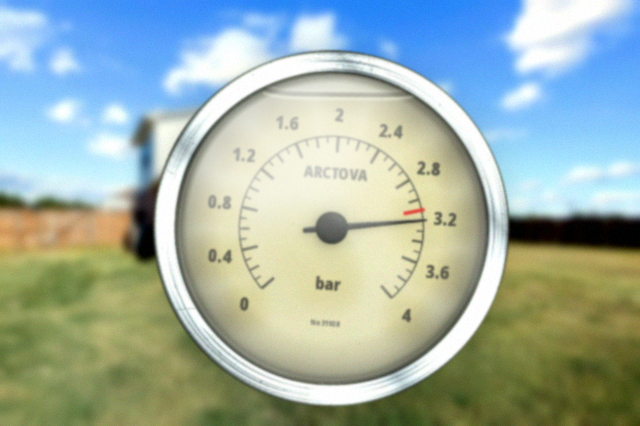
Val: 3.2 bar
